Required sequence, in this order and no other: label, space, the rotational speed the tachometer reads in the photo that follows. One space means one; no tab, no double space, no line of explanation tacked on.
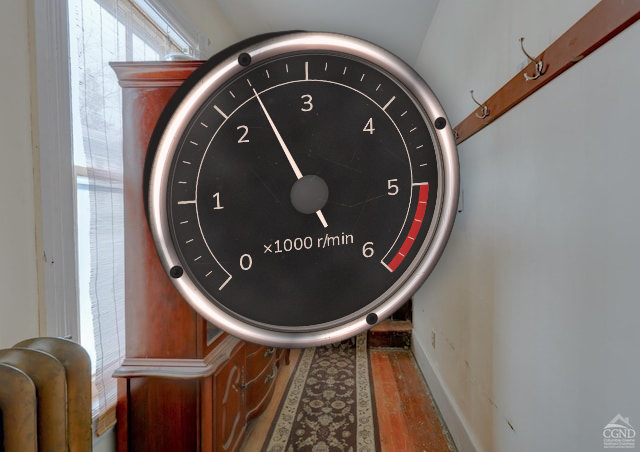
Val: 2400 rpm
